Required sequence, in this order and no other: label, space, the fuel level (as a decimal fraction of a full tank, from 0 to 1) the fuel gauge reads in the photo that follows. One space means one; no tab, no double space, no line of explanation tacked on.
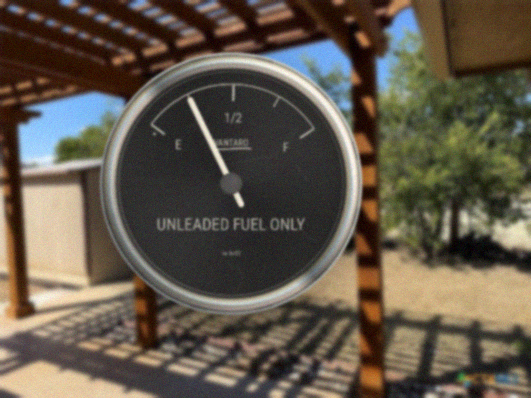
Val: 0.25
